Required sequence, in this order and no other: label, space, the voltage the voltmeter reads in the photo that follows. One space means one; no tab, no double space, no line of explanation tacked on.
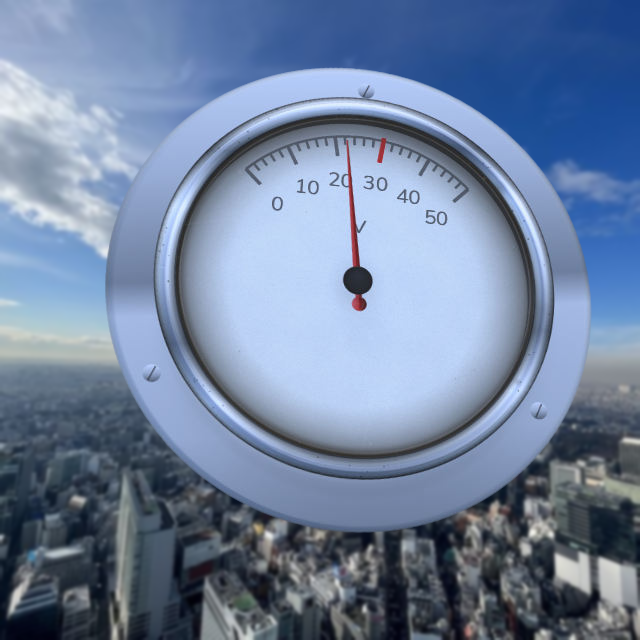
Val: 22 V
